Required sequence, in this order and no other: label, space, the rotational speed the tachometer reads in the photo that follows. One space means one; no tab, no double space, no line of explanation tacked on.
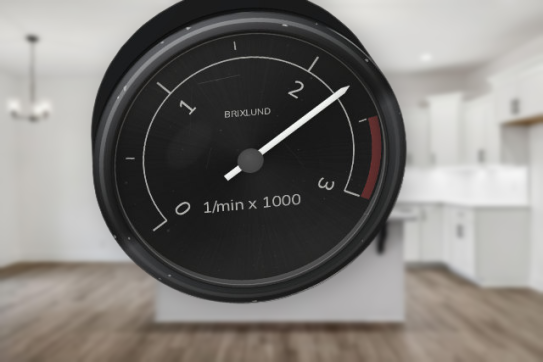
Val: 2250 rpm
